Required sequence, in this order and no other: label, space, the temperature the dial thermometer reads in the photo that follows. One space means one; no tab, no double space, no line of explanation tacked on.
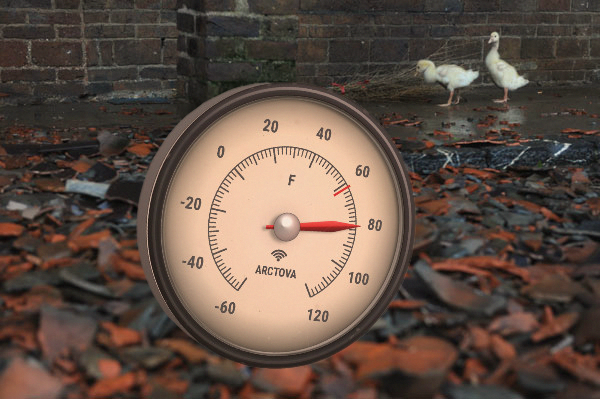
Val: 80 °F
